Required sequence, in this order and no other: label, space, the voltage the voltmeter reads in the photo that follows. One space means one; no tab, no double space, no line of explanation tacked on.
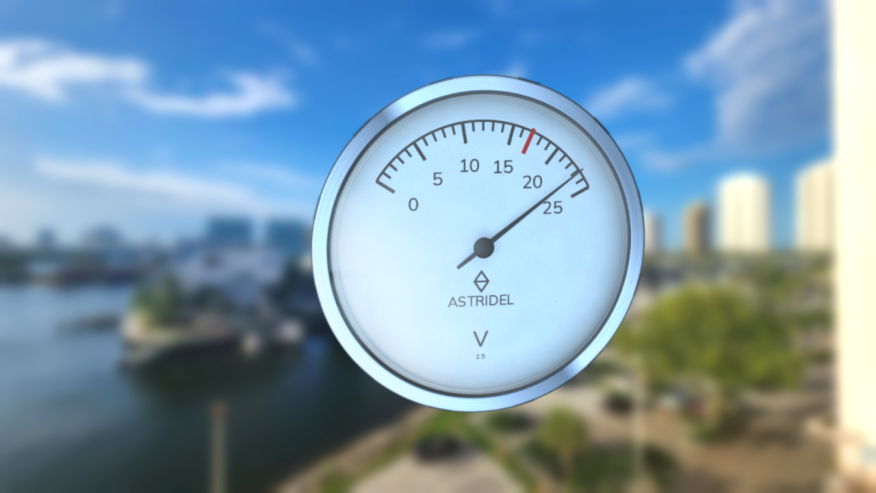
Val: 23 V
